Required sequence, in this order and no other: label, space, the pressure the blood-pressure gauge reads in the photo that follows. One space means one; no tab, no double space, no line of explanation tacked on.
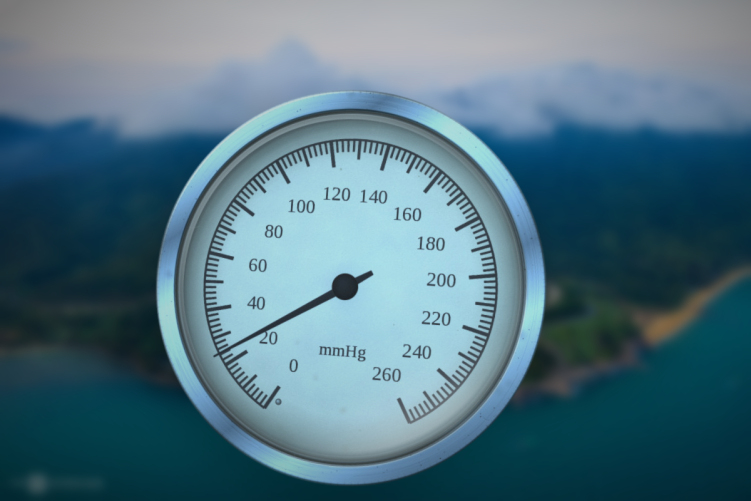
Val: 24 mmHg
